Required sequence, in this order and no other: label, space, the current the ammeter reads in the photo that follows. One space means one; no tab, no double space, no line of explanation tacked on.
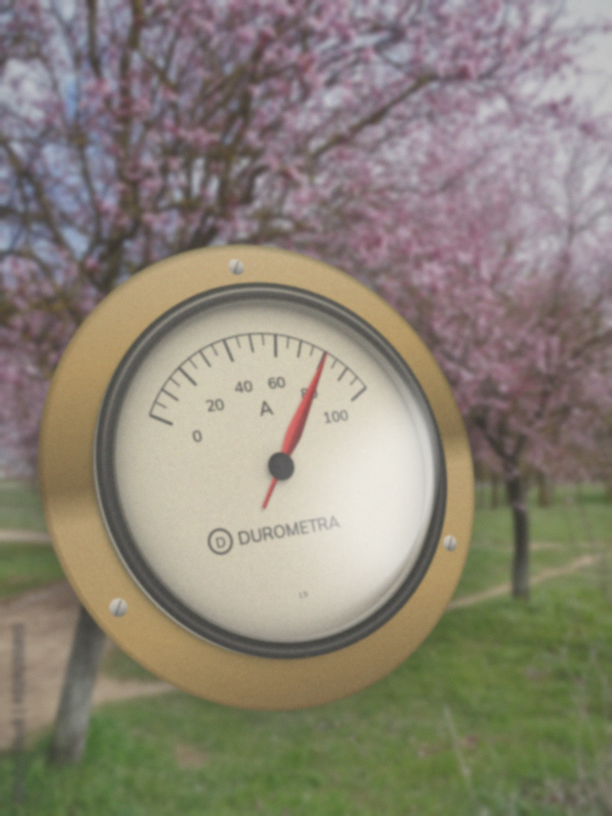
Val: 80 A
